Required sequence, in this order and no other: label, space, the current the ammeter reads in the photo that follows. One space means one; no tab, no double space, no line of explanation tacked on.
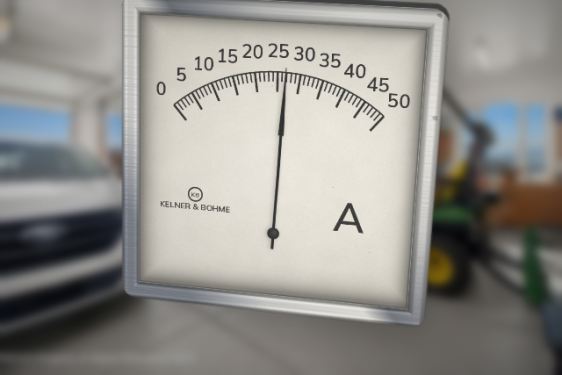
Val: 27 A
